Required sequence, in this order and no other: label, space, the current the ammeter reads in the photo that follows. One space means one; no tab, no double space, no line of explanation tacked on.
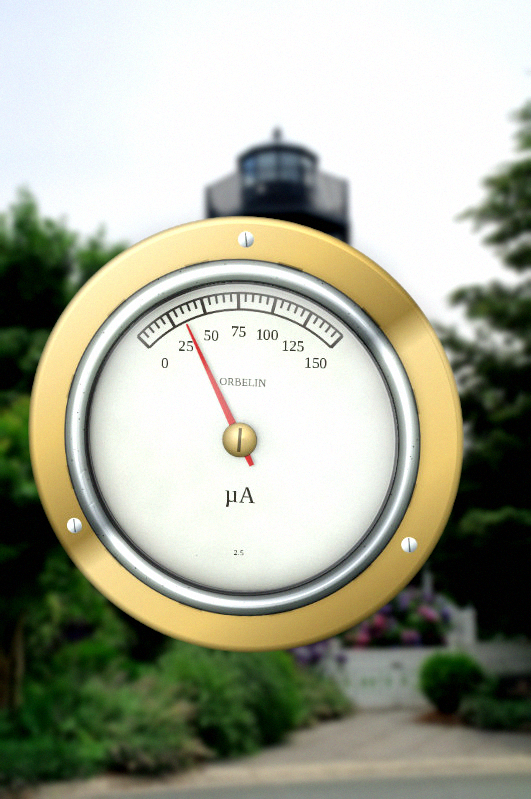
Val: 35 µA
